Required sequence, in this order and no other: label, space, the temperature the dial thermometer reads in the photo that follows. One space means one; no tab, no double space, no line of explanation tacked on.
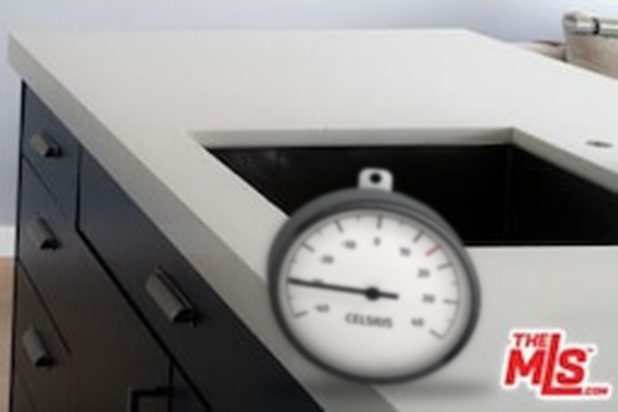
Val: -30 °C
